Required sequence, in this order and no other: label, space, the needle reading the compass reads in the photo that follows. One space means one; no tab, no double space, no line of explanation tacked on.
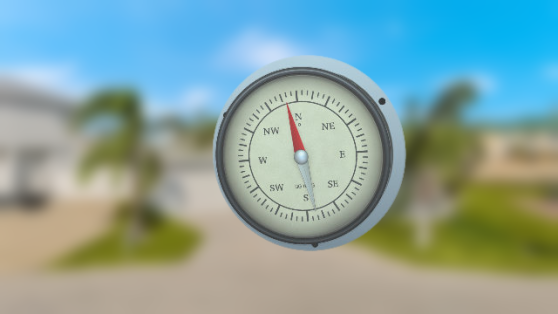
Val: 350 °
